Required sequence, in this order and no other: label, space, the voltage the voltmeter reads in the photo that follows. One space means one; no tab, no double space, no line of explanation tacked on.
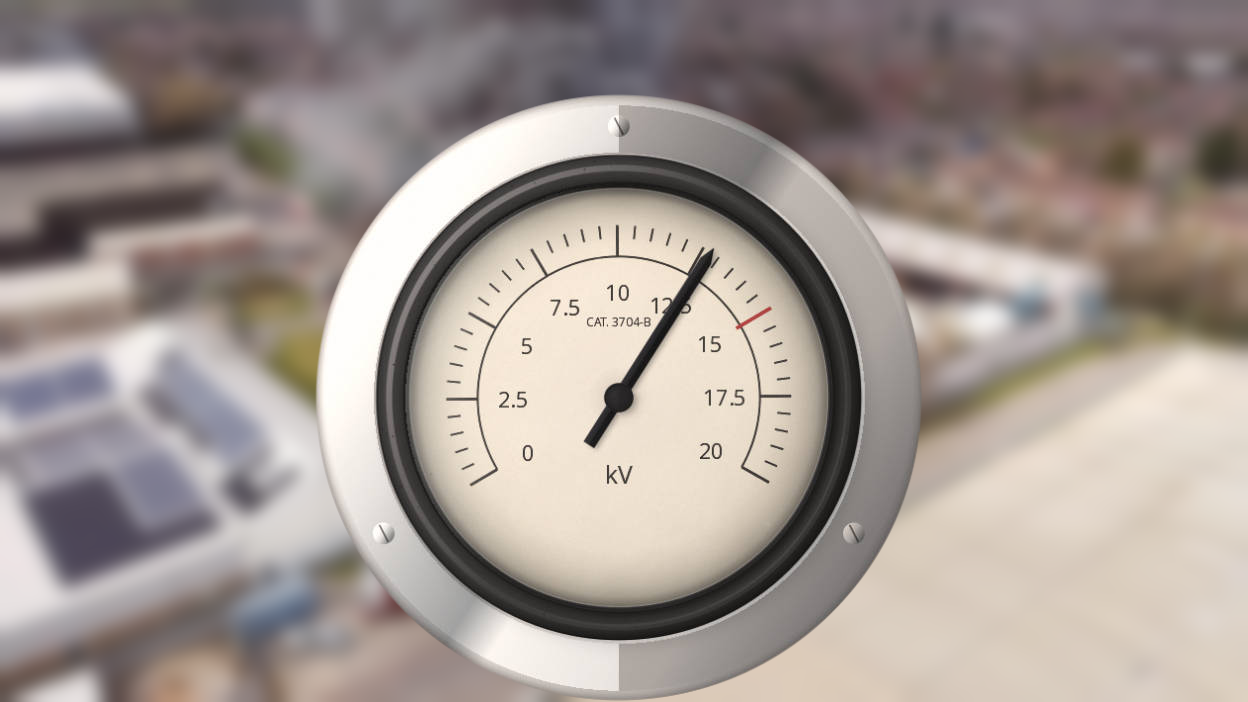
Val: 12.75 kV
